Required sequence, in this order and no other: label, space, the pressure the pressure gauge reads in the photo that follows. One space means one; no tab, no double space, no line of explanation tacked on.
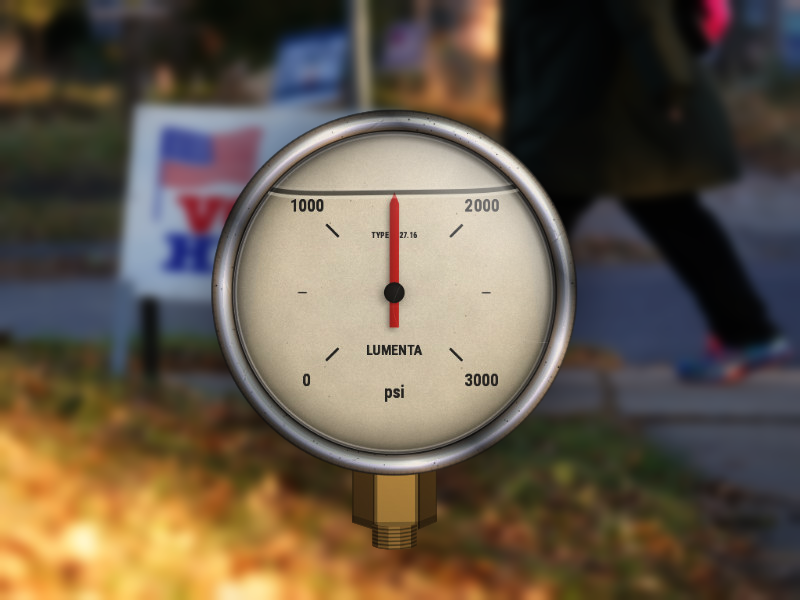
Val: 1500 psi
